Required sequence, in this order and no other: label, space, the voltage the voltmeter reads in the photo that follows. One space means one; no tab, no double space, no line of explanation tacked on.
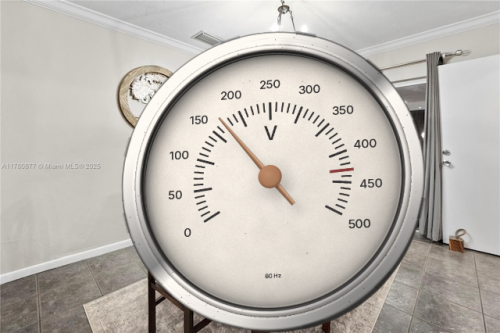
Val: 170 V
